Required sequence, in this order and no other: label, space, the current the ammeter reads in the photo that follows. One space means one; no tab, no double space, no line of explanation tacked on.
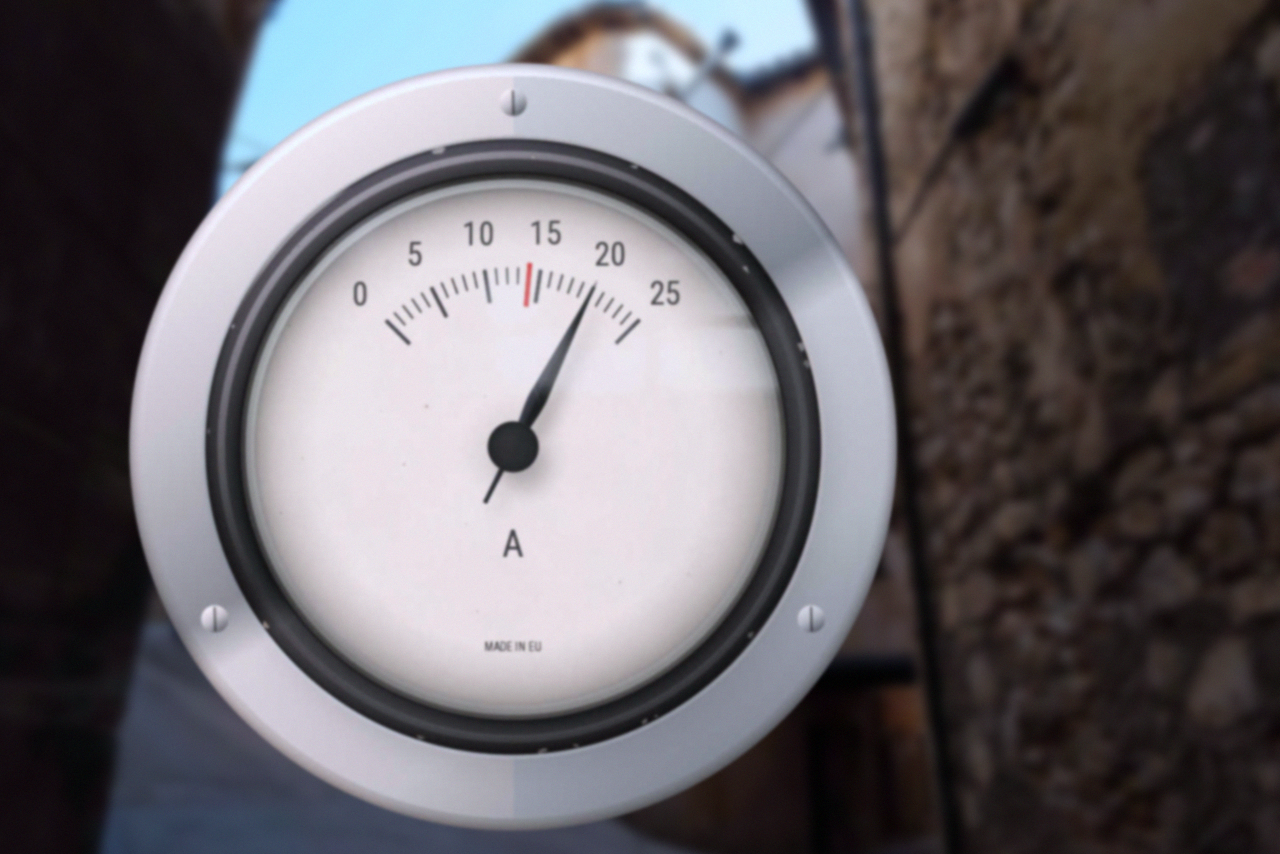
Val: 20 A
